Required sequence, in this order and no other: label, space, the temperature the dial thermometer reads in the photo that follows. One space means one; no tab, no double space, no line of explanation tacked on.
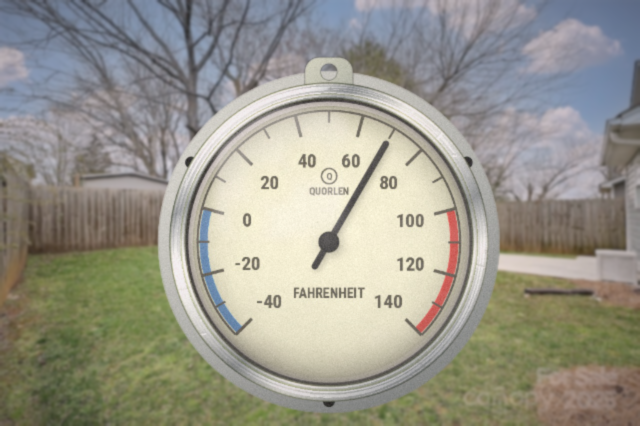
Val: 70 °F
